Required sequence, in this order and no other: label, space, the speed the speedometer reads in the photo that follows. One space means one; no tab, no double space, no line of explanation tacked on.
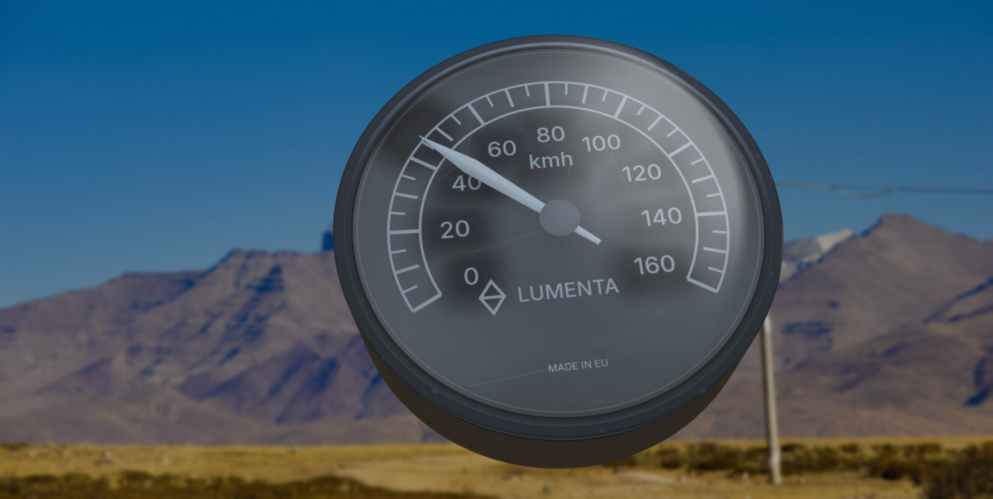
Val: 45 km/h
